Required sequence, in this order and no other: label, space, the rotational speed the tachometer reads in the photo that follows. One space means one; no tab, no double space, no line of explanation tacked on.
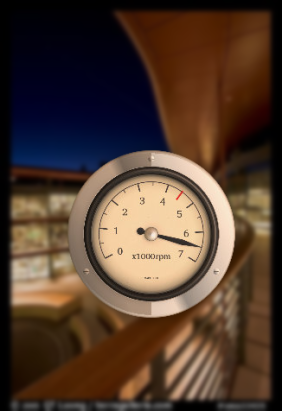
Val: 6500 rpm
